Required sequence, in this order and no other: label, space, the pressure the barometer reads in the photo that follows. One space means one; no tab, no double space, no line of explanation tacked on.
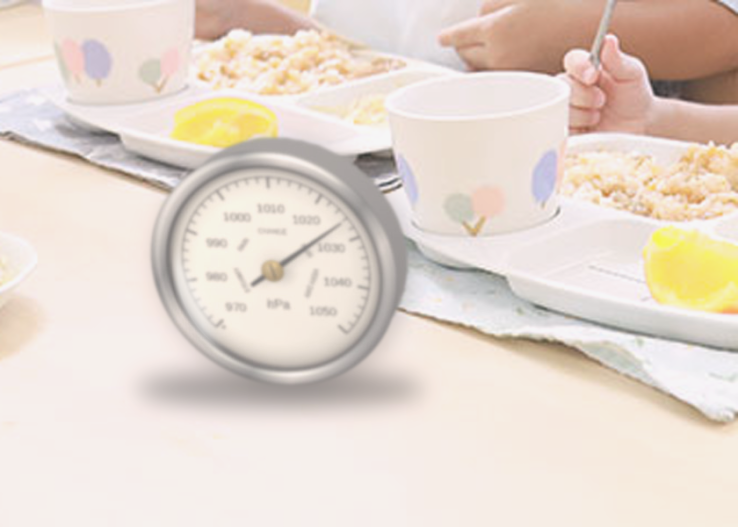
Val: 1026 hPa
